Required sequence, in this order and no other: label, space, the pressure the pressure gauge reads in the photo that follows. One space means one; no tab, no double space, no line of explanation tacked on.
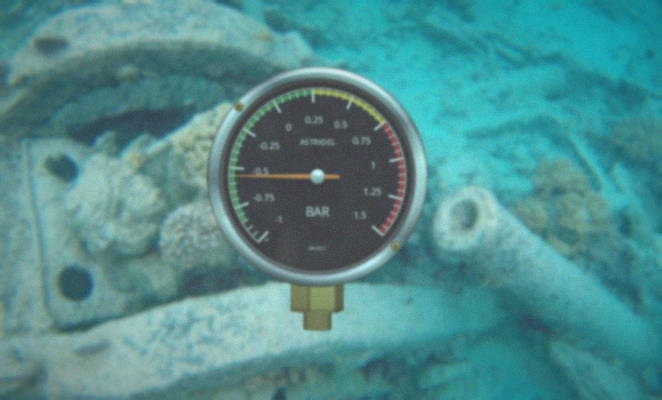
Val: -0.55 bar
